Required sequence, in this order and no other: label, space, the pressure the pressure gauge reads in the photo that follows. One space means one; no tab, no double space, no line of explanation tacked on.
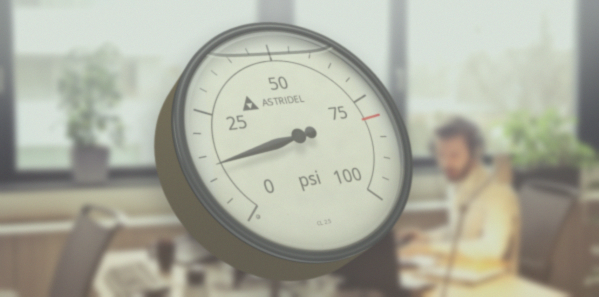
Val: 12.5 psi
